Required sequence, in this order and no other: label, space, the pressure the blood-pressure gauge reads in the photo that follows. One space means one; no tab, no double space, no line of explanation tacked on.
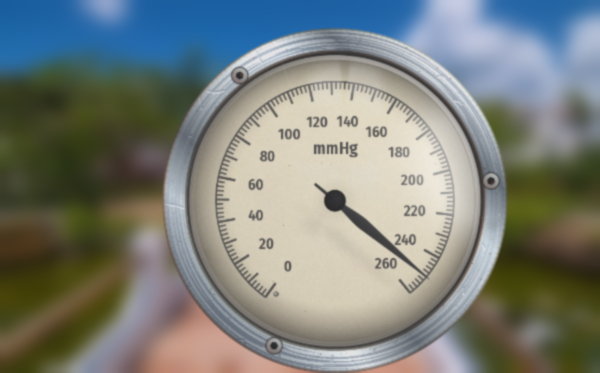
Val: 250 mmHg
